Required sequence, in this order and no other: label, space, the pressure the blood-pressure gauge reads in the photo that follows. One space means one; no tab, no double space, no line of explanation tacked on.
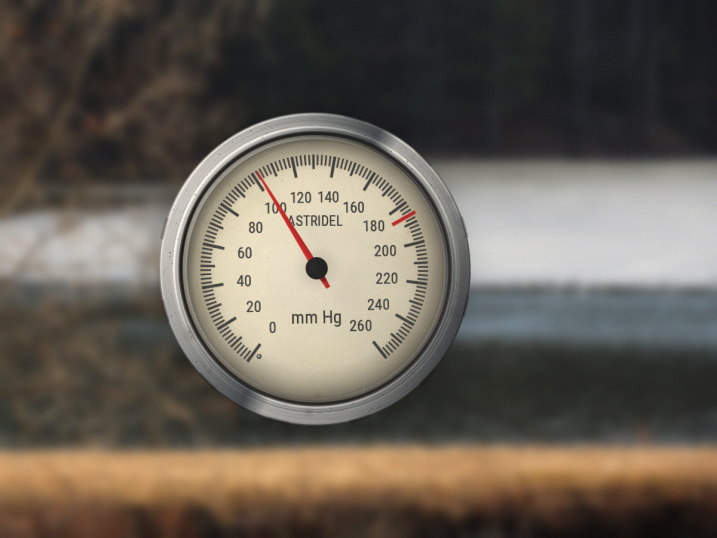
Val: 102 mmHg
